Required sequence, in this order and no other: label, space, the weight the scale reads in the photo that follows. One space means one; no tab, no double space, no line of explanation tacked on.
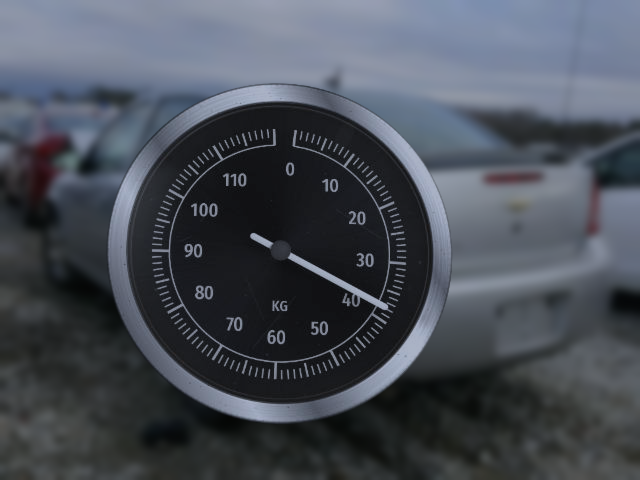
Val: 38 kg
